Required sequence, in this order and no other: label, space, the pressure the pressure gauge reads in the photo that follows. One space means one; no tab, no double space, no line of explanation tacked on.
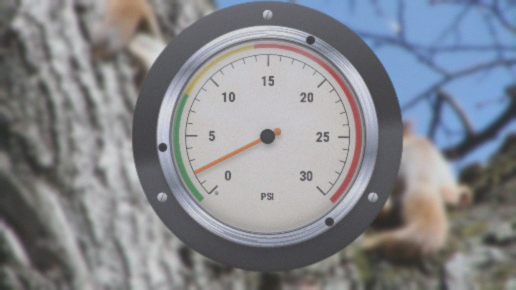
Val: 2 psi
